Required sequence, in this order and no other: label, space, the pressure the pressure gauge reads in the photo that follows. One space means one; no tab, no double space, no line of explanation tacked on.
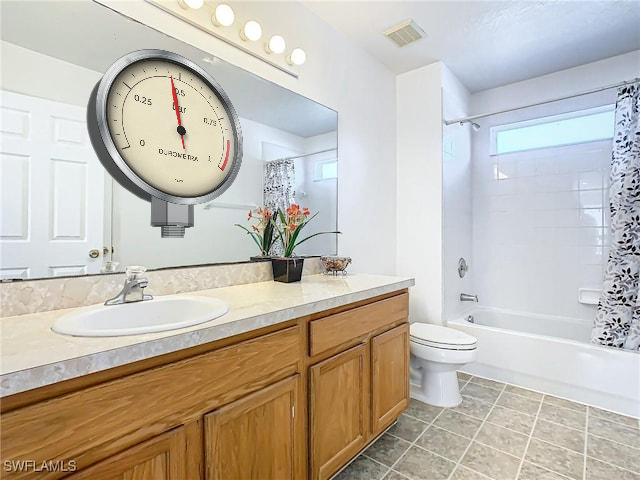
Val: 0.45 bar
